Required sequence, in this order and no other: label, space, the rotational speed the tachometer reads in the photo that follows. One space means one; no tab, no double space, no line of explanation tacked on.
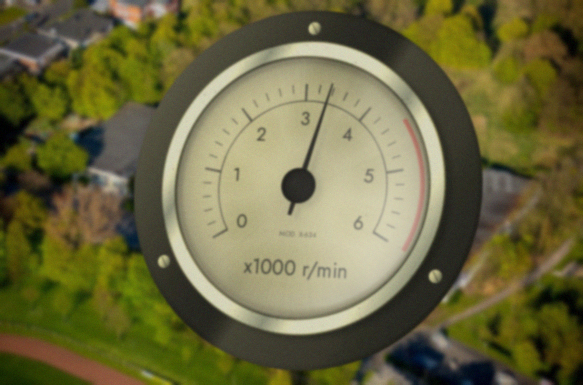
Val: 3400 rpm
